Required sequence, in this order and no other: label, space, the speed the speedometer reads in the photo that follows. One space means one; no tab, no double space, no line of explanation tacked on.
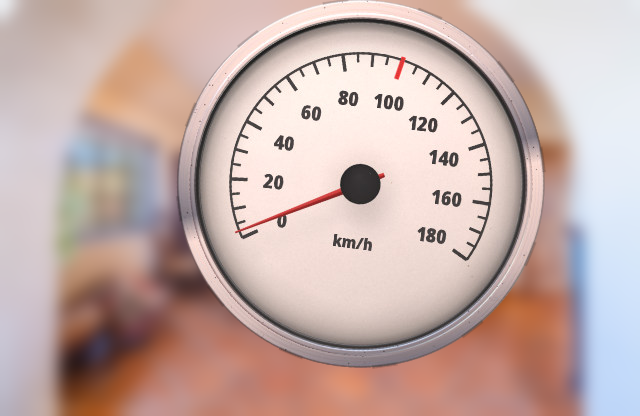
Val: 2.5 km/h
